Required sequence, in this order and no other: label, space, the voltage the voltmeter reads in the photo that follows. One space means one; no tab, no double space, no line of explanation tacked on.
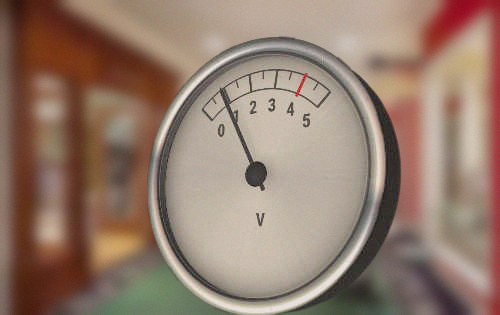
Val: 1 V
